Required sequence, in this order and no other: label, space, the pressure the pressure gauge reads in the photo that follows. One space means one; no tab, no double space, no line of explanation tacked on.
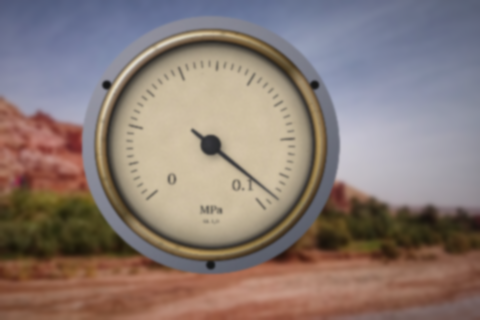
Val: 0.096 MPa
